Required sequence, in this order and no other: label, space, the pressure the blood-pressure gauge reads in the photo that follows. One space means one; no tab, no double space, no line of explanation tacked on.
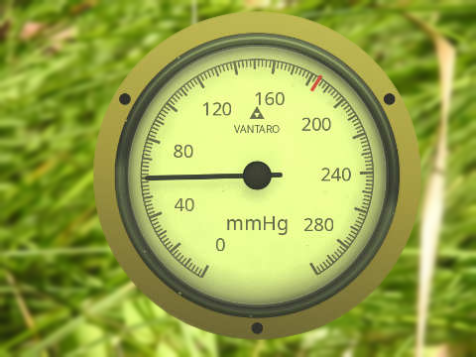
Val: 60 mmHg
